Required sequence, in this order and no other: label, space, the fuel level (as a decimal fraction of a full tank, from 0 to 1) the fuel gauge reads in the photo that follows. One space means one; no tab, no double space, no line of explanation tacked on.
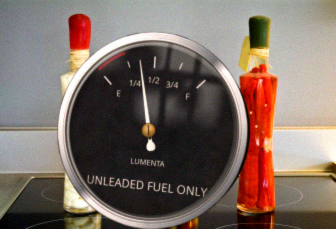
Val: 0.375
